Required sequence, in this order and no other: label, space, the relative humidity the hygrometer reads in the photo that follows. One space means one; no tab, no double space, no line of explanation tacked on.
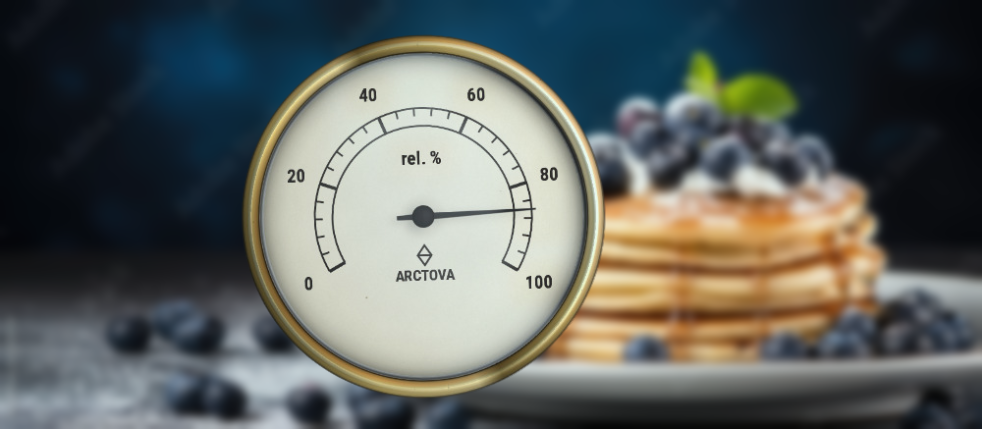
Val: 86 %
